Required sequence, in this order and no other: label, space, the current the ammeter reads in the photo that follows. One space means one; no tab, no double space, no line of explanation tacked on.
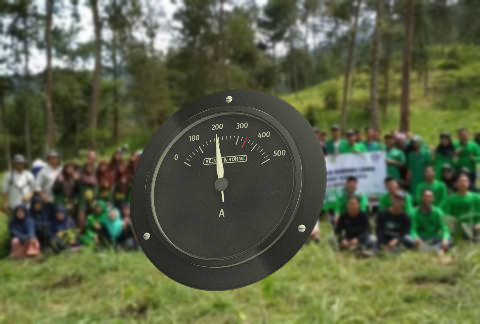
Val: 200 A
